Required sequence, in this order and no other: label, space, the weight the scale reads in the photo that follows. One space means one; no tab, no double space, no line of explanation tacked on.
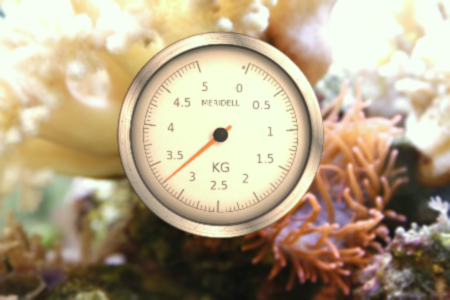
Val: 3.25 kg
